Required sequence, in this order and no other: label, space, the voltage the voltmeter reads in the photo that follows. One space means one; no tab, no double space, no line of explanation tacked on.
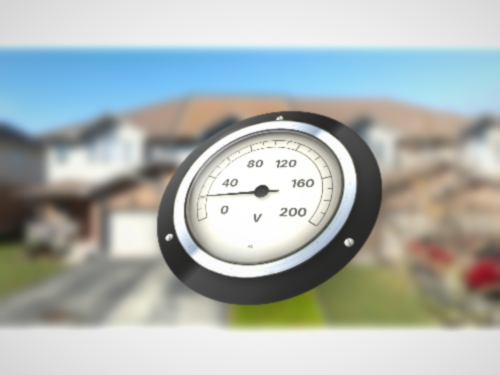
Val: 20 V
